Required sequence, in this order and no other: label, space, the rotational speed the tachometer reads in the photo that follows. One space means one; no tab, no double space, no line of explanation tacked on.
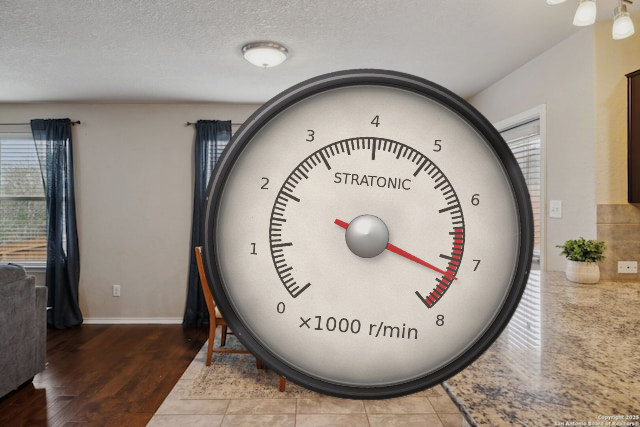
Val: 7300 rpm
